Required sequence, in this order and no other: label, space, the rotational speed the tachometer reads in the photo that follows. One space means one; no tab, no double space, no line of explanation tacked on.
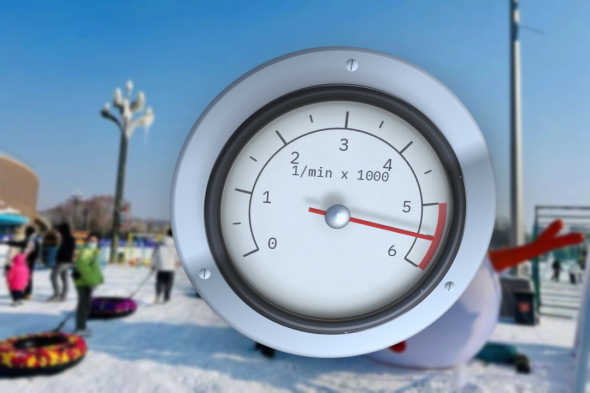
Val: 5500 rpm
